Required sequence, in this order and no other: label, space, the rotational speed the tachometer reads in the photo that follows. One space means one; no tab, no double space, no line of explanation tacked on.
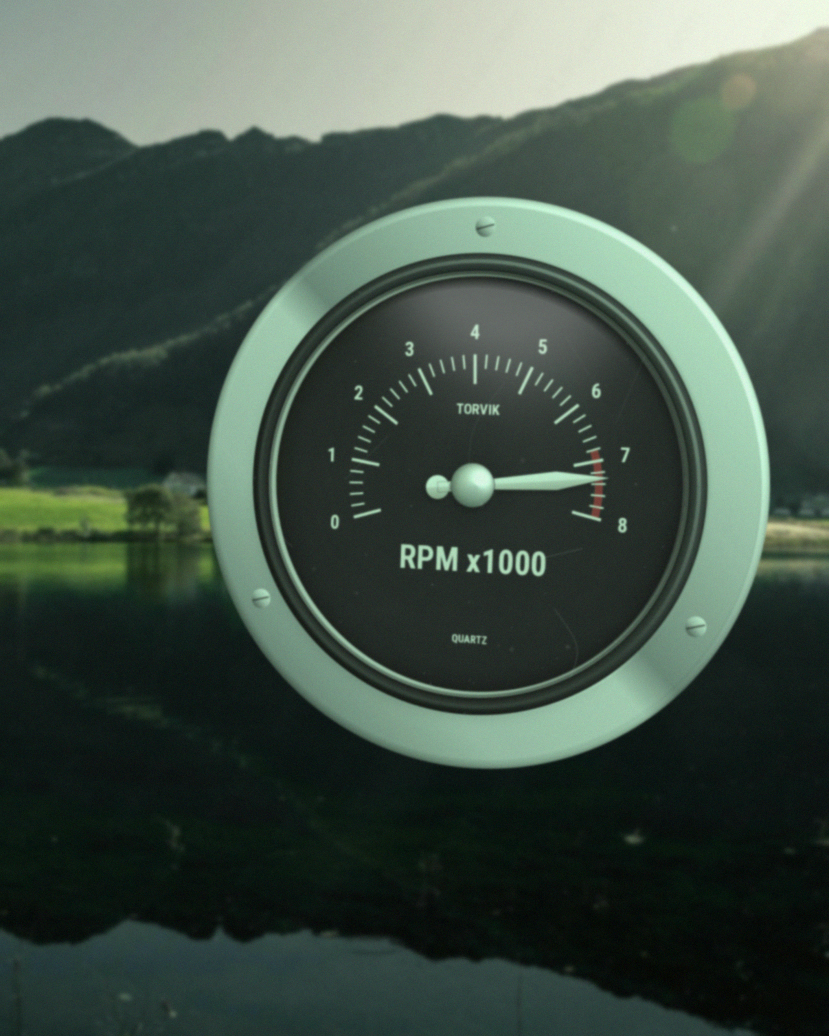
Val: 7300 rpm
